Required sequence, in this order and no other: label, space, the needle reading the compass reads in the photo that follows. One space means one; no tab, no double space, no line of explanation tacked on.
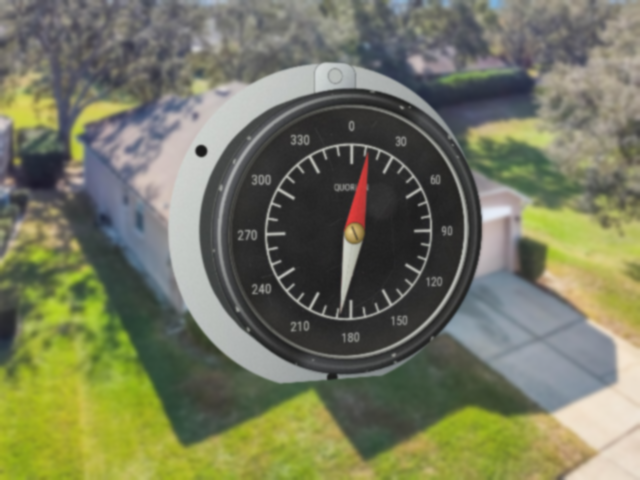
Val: 10 °
